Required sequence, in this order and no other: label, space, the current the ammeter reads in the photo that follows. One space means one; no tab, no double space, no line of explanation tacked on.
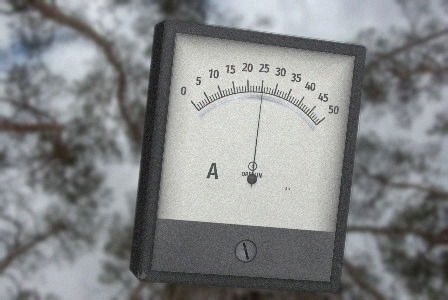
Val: 25 A
